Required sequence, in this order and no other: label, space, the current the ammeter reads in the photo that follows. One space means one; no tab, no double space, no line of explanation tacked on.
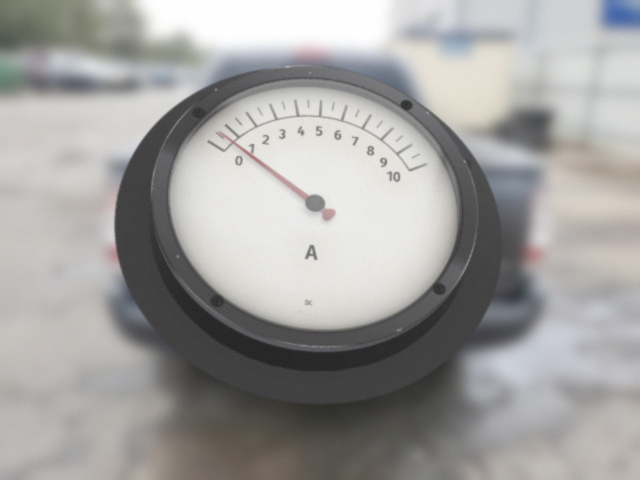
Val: 0.5 A
